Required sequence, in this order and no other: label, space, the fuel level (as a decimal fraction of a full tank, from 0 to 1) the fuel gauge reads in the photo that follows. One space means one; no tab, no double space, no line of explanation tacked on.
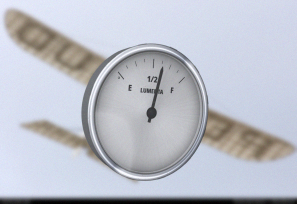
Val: 0.625
